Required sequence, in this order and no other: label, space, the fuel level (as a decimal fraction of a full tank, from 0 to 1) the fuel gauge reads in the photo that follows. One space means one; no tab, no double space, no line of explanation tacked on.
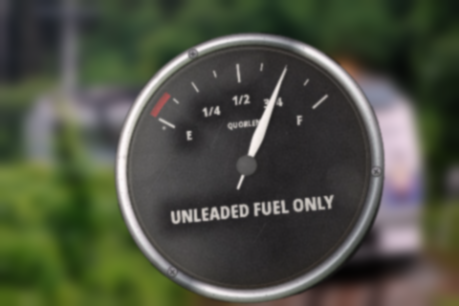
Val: 0.75
